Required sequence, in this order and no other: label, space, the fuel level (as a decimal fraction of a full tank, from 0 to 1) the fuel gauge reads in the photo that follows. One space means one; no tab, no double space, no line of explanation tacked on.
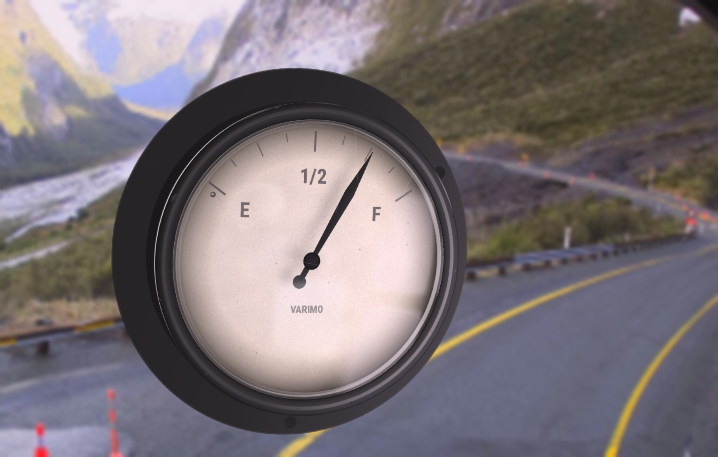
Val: 0.75
